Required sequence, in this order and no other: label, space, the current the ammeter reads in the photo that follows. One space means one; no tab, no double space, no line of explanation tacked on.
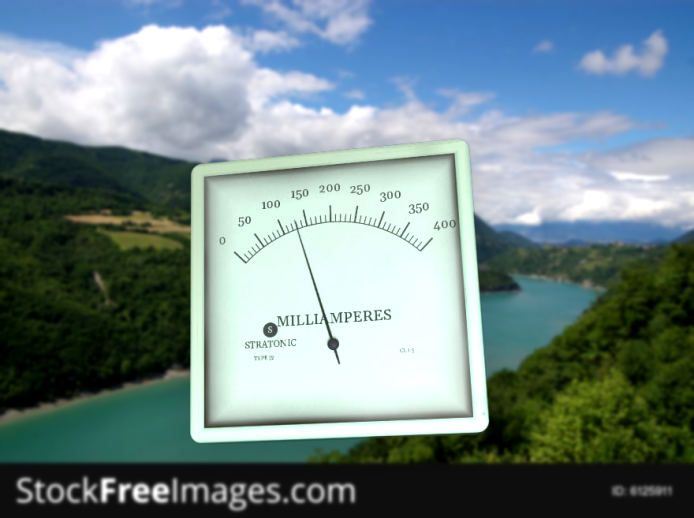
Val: 130 mA
